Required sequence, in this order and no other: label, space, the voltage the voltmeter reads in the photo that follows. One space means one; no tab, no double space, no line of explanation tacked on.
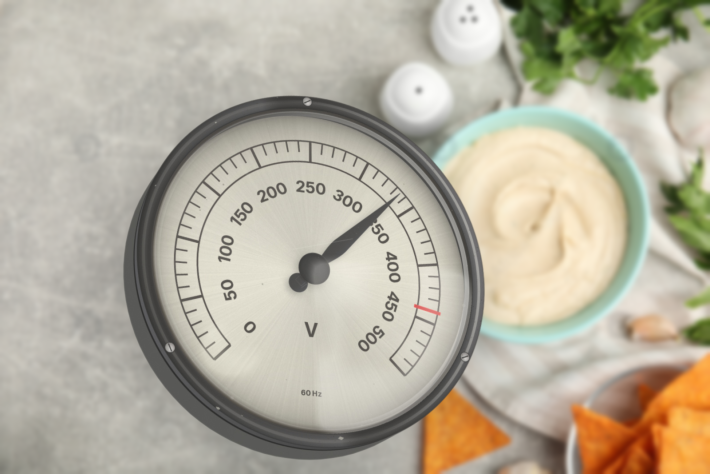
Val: 335 V
